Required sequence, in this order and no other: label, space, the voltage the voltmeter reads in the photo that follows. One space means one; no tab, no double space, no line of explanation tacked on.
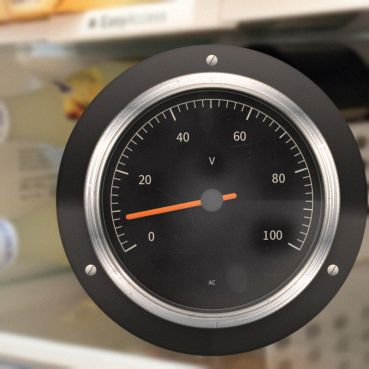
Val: 8 V
